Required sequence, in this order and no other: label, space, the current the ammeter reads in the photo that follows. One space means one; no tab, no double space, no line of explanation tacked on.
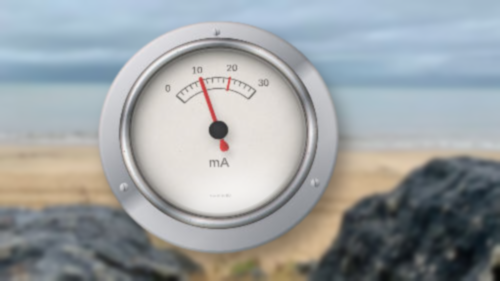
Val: 10 mA
